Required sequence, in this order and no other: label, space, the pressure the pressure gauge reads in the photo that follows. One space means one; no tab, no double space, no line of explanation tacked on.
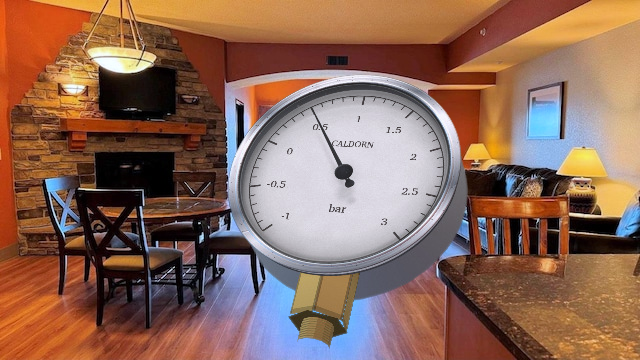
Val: 0.5 bar
